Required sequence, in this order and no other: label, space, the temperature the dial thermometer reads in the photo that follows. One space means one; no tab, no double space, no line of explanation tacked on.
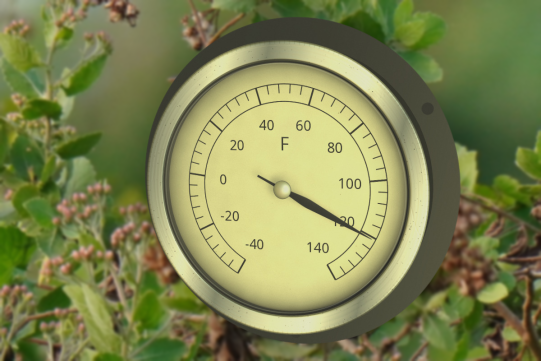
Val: 120 °F
